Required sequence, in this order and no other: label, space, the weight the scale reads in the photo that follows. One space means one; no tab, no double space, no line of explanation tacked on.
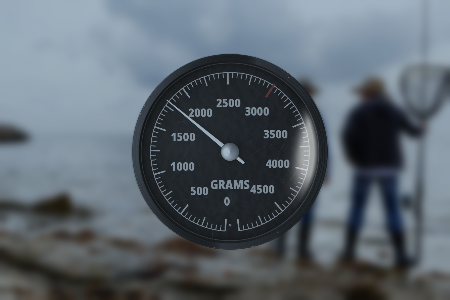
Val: 1800 g
